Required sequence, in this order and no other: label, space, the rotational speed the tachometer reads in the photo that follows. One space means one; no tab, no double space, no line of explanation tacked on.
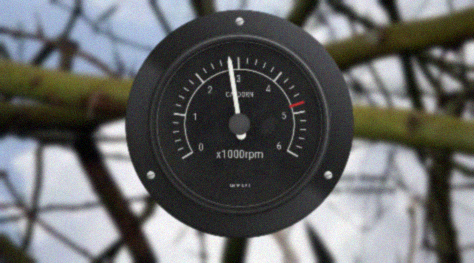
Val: 2800 rpm
